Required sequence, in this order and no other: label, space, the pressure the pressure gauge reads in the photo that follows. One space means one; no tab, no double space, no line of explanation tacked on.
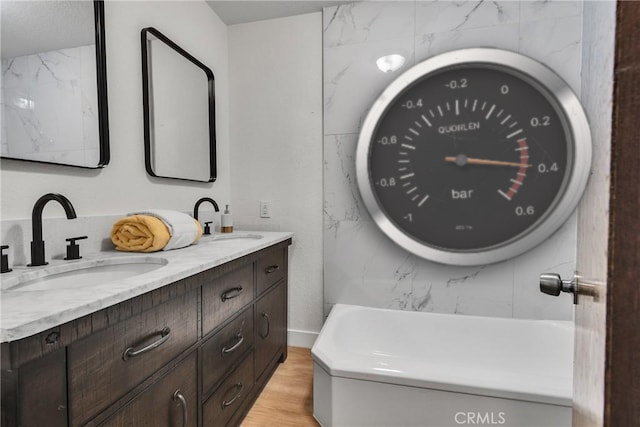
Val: 0.4 bar
